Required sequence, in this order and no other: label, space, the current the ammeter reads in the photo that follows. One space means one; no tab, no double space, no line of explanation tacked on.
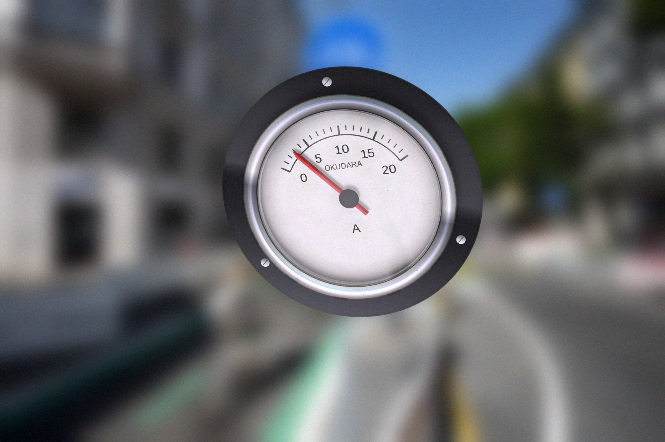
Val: 3 A
